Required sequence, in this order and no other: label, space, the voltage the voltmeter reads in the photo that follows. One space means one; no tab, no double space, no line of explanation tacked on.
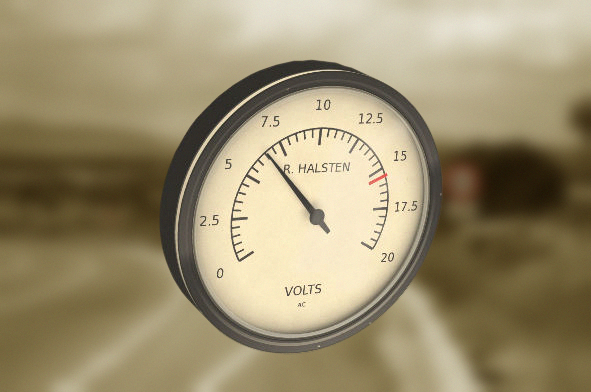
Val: 6.5 V
